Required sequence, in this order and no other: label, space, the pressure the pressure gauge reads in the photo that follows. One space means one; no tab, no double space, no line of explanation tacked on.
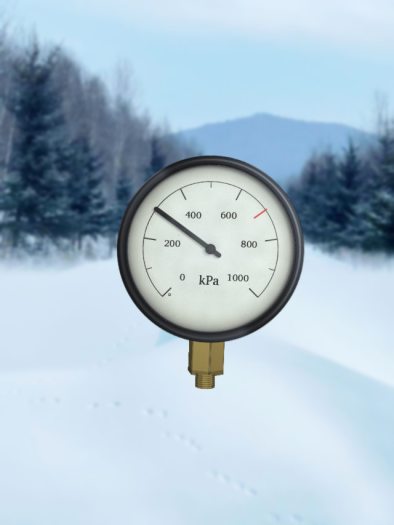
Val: 300 kPa
